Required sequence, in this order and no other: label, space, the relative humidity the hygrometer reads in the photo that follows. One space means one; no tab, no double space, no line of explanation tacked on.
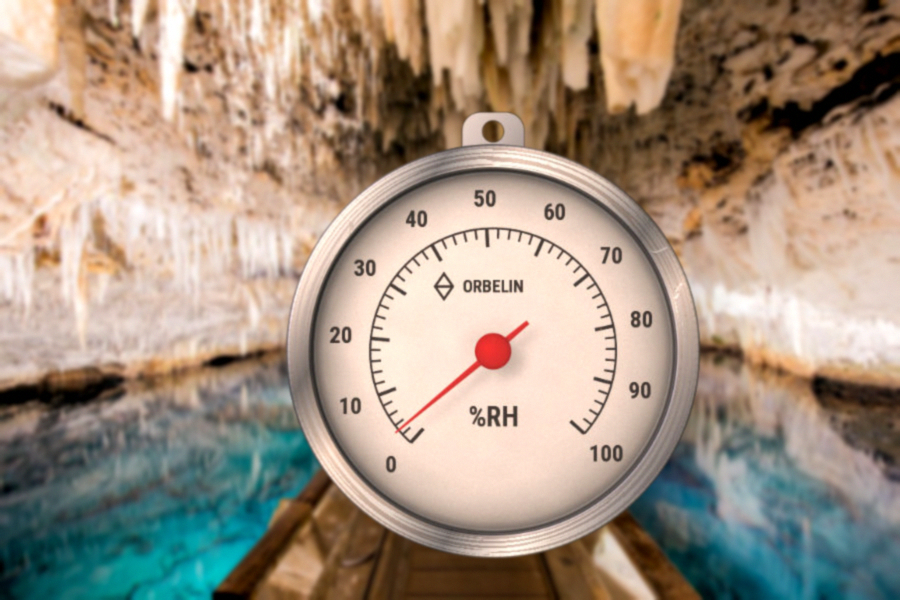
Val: 3 %
